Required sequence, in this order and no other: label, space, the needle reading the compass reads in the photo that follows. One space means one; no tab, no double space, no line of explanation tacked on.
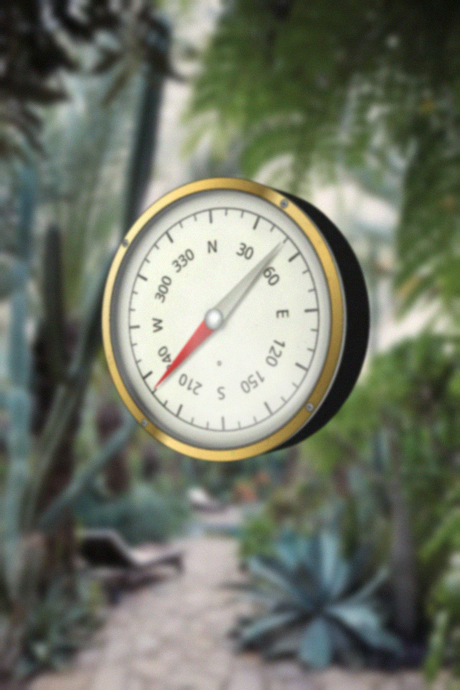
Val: 230 °
